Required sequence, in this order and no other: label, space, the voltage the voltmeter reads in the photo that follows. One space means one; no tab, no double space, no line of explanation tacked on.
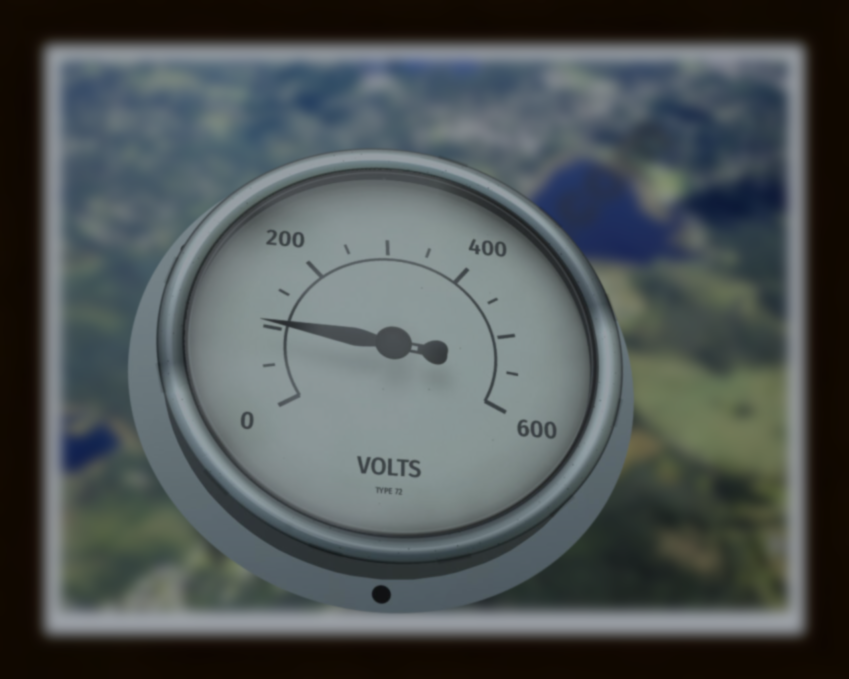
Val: 100 V
